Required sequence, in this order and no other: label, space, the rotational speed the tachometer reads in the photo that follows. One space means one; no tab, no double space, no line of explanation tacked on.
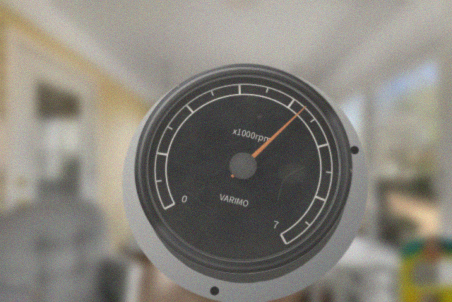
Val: 4250 rpm
